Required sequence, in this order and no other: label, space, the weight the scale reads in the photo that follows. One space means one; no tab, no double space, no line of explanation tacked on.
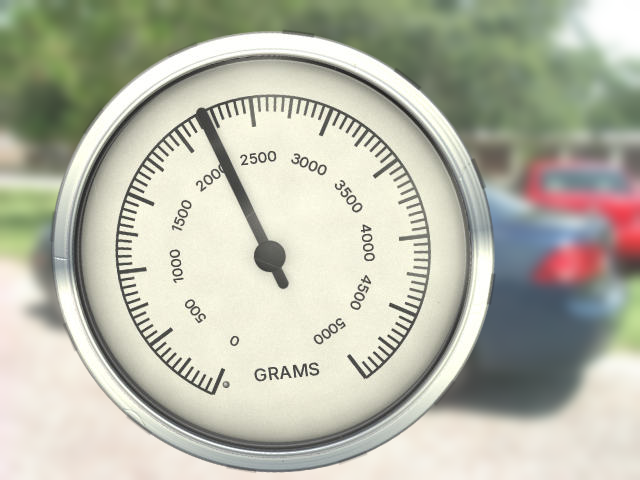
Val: 2200 g
